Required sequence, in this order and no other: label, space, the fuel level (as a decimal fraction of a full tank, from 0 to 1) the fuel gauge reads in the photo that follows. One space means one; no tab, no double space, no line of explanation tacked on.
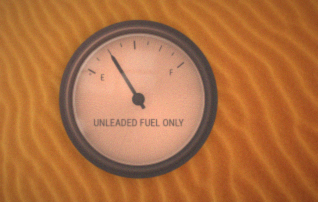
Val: 0.25
